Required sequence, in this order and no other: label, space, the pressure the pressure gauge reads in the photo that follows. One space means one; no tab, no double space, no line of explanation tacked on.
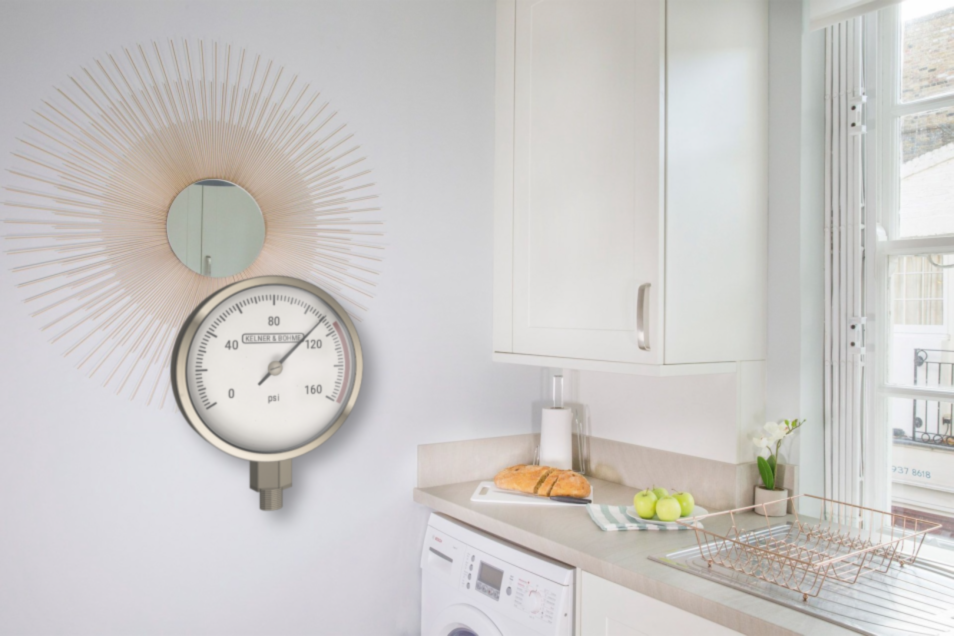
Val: 110 psi
